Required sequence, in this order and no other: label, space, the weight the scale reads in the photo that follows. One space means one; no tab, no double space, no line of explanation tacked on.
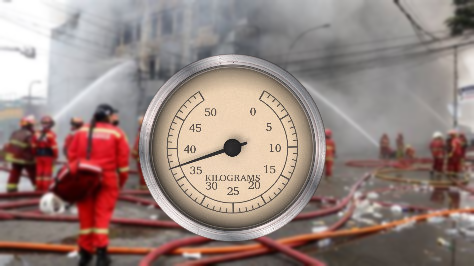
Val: 37 kg
